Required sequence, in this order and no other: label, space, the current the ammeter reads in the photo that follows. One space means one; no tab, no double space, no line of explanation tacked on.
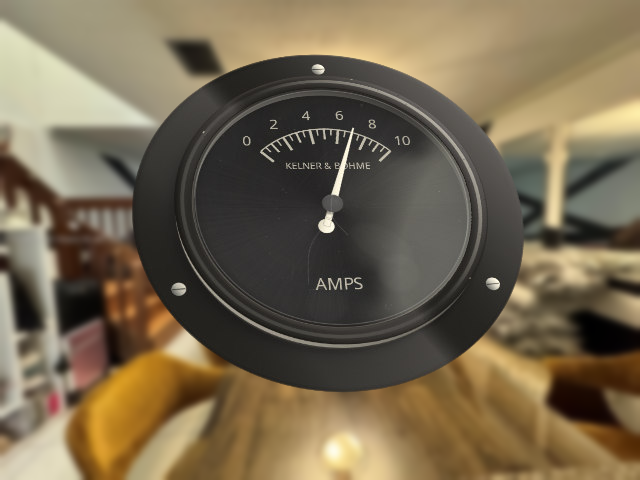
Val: 7 A
